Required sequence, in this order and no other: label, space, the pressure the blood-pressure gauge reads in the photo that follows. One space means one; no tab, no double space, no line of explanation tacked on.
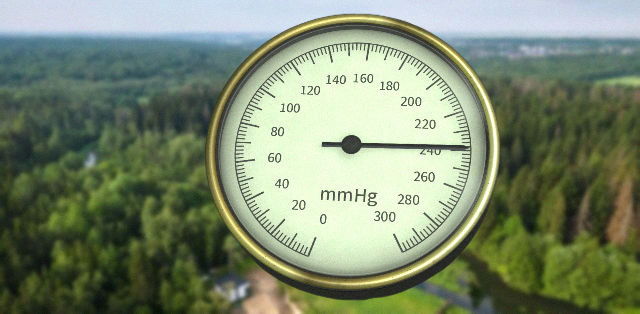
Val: 240 mmHg
